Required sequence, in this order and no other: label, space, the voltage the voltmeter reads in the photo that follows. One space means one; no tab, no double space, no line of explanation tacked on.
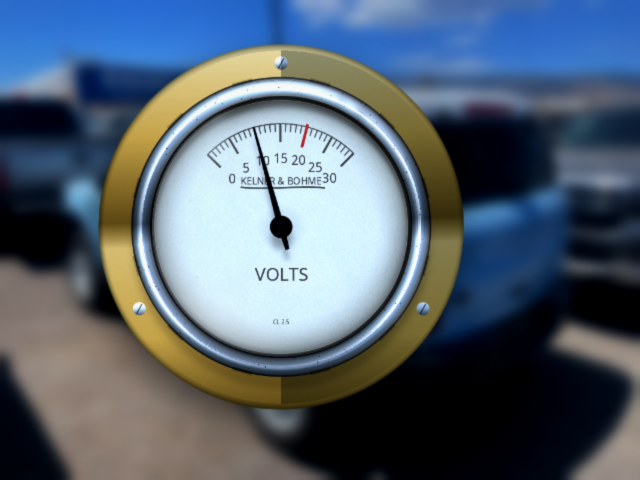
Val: 10 V
